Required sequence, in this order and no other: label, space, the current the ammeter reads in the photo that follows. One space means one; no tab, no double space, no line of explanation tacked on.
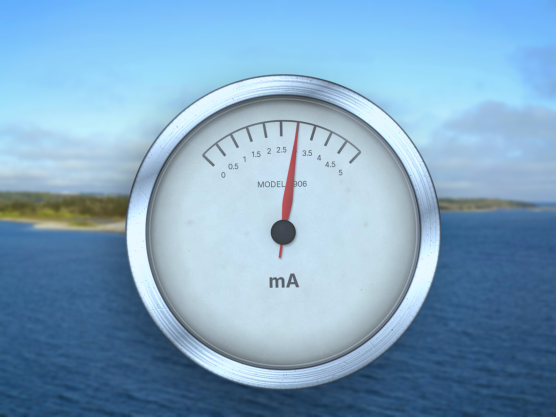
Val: 3 mA
